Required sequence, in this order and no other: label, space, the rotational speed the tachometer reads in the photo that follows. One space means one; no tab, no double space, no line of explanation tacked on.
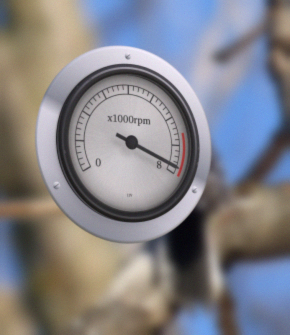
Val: 7800 rpm
